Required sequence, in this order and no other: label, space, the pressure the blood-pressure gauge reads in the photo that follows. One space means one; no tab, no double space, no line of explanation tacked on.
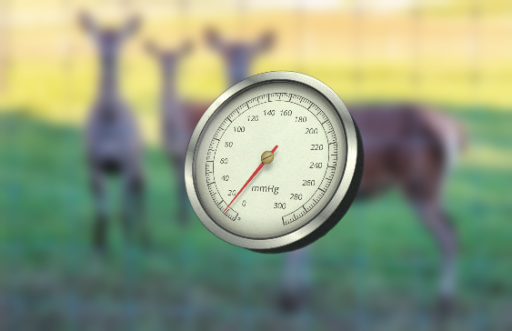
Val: 10 mmHg
